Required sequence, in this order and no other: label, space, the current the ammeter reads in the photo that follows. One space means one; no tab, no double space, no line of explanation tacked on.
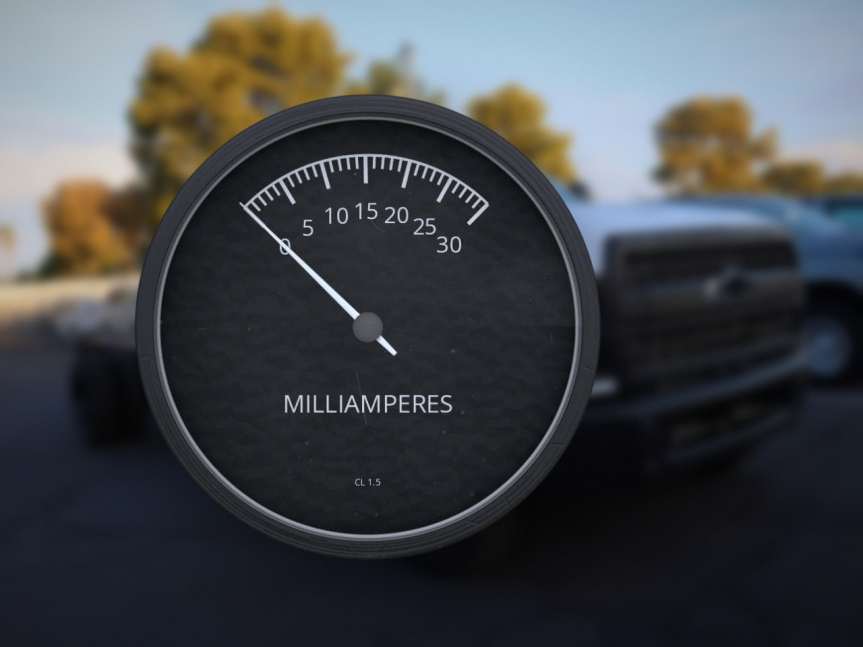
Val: 0 mA
